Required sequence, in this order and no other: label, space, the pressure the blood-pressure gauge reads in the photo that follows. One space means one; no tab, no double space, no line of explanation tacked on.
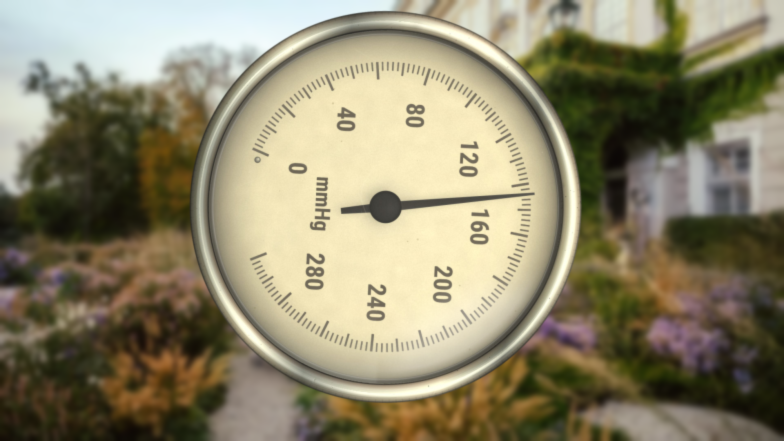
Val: 144 mmHg
